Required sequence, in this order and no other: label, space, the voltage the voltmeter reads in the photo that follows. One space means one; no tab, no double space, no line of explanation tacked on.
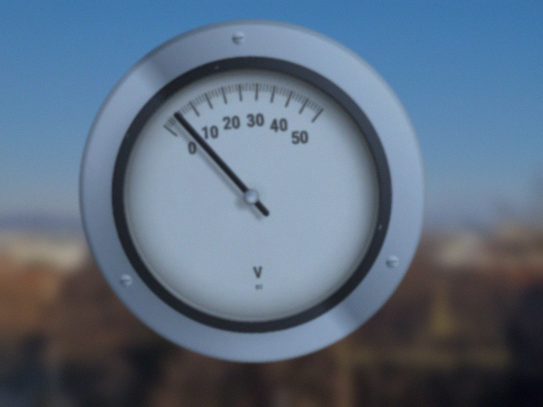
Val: 5 V
